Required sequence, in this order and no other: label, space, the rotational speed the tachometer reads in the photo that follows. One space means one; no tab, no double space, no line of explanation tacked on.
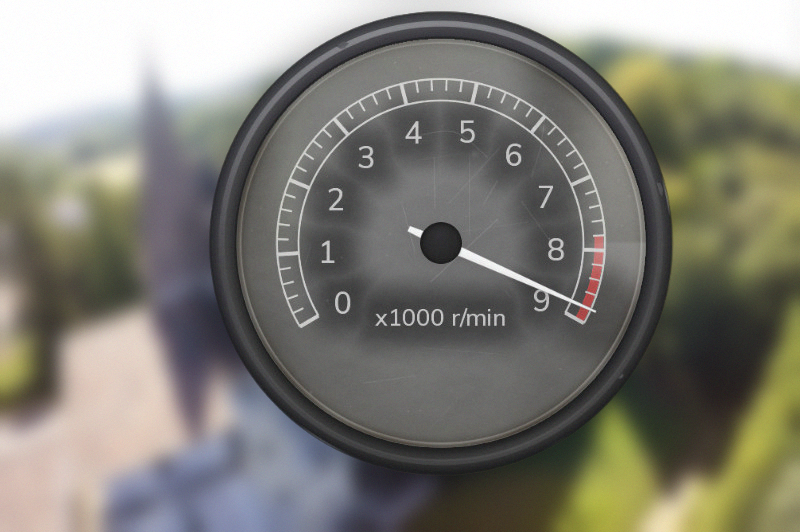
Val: 8800 rpm
